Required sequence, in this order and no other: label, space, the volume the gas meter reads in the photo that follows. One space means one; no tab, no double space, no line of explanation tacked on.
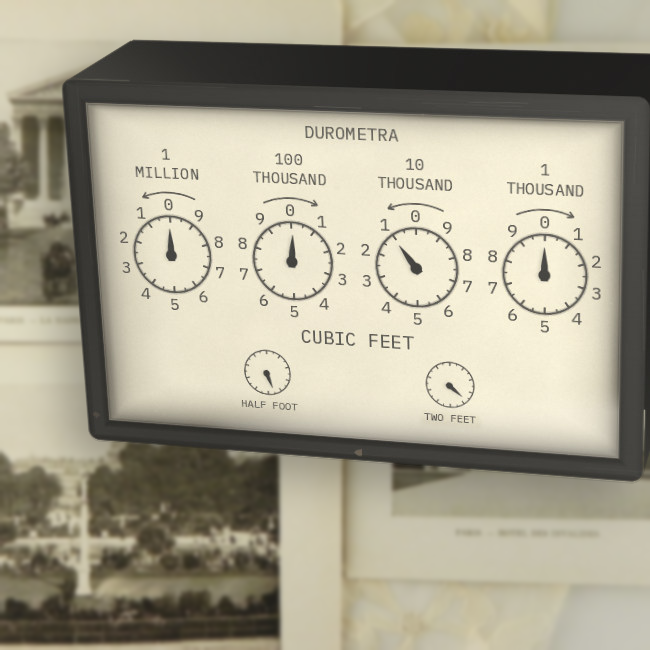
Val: 1000 ft³
